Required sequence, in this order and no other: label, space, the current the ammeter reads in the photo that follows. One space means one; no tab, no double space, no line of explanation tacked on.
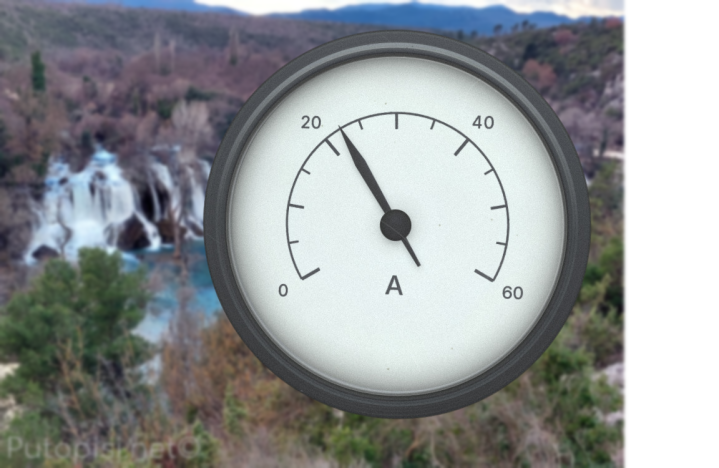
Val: 22.5 A
